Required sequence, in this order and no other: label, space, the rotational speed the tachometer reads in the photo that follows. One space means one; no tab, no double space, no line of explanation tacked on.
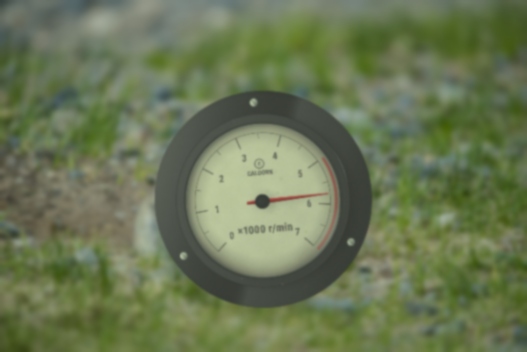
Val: 5750 rpm
